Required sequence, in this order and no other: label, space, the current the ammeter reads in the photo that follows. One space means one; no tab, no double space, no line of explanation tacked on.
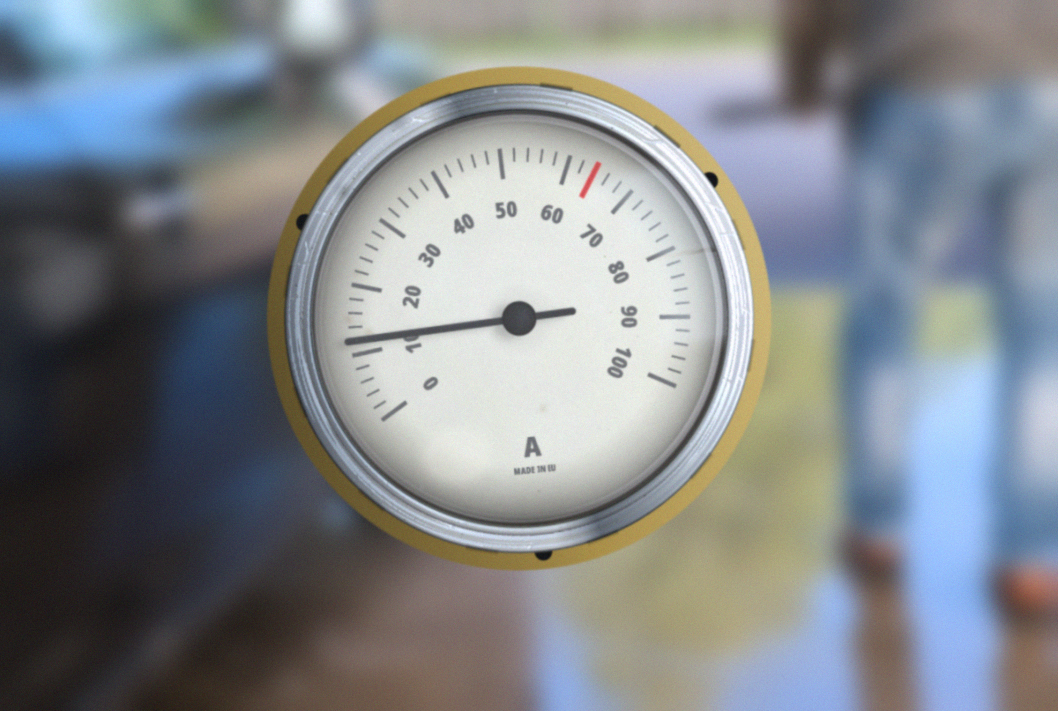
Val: 12 A
